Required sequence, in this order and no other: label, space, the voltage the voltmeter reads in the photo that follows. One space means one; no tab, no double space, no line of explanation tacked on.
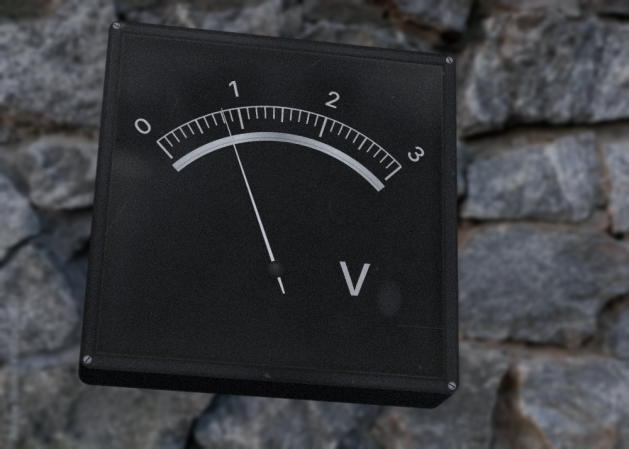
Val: 0.8 V
